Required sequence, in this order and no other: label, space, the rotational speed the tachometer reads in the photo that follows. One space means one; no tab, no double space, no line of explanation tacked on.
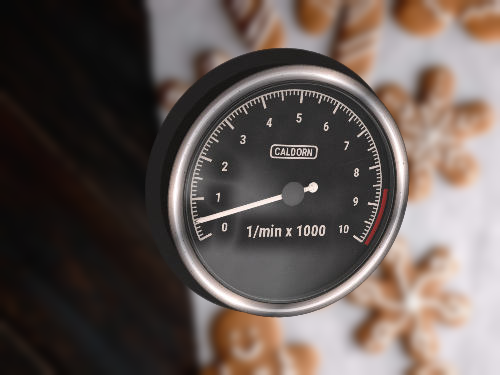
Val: 500 rpm
